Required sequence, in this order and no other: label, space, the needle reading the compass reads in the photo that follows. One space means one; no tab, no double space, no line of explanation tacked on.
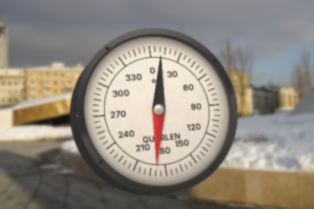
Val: 190 °
